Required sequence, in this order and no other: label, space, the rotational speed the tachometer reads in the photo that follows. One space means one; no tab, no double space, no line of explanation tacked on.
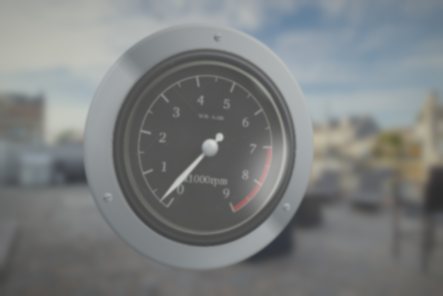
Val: 250 rpm
